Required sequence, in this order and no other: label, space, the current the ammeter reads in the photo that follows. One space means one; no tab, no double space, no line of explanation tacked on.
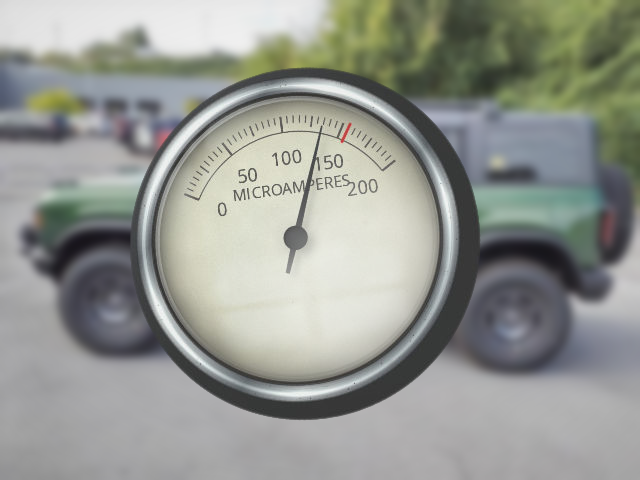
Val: 135 µA
